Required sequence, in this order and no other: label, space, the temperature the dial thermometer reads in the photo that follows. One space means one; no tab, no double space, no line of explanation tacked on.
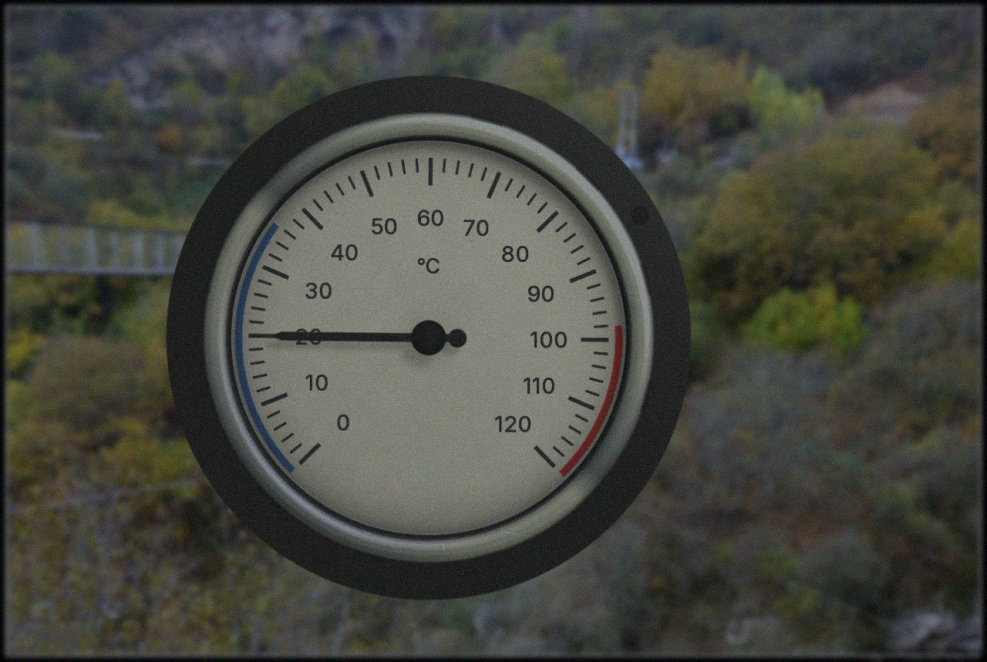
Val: 20 °C
